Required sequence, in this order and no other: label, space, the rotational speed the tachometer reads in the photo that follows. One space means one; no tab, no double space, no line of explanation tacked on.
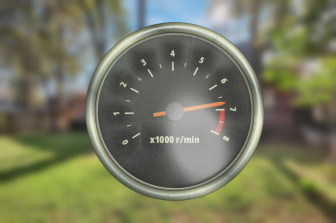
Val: 6750 rpm
